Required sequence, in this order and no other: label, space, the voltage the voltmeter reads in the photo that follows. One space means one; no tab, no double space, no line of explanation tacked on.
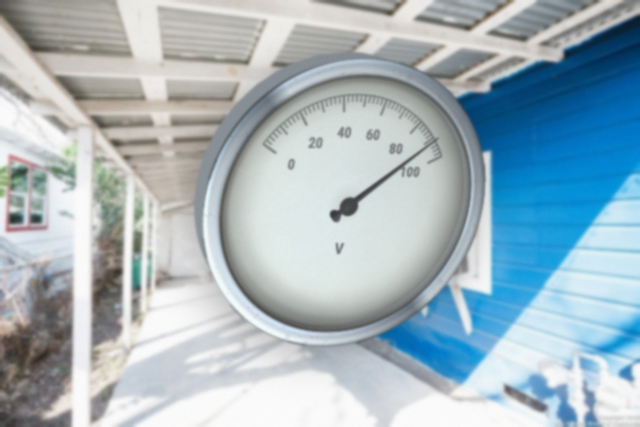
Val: 90 V
